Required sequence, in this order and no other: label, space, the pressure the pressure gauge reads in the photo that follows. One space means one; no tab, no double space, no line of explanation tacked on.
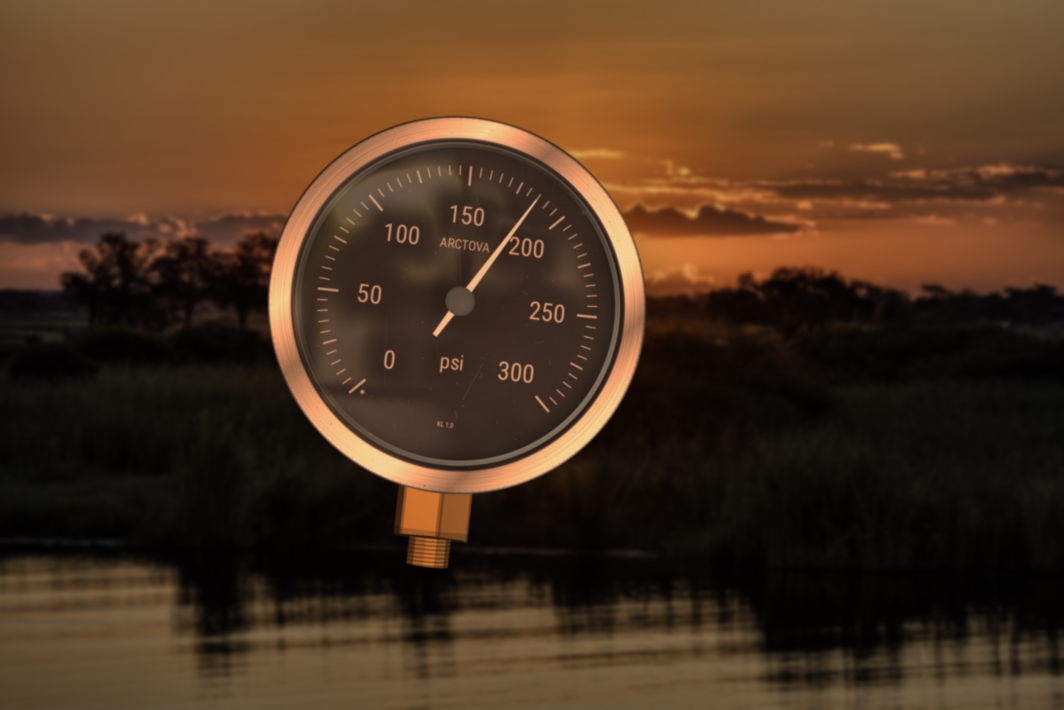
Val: 185 psi
